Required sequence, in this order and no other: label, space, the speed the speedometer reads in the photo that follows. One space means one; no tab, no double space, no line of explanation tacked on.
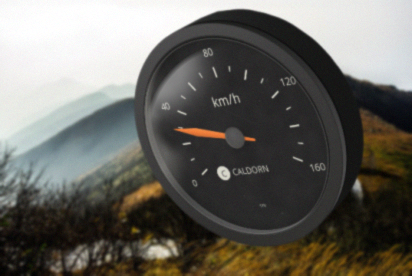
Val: 30 km/h
